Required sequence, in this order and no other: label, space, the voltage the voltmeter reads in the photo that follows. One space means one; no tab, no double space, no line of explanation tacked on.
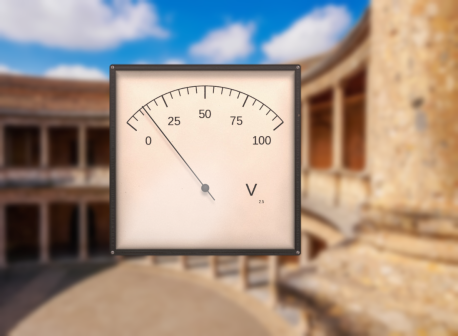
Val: 12.5 V
